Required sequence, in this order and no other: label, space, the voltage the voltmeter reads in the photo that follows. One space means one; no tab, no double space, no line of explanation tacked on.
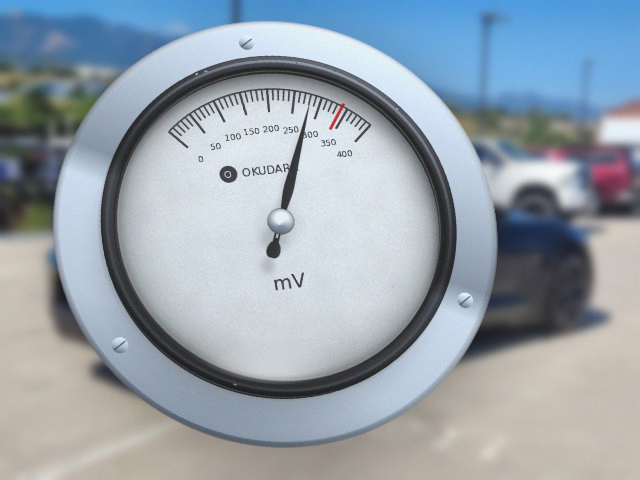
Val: 280 mV
